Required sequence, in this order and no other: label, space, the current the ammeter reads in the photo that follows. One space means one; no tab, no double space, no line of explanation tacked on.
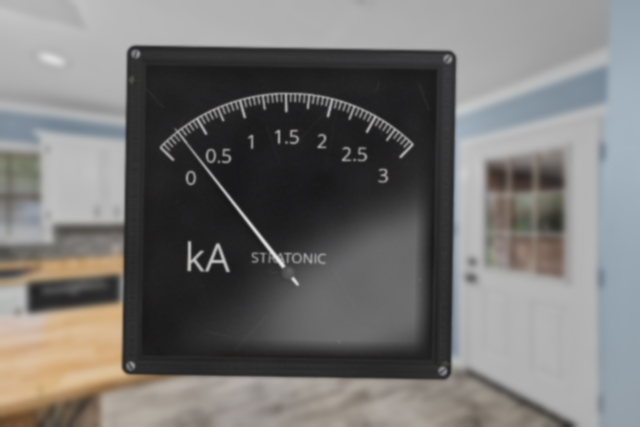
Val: 0.25 kA
